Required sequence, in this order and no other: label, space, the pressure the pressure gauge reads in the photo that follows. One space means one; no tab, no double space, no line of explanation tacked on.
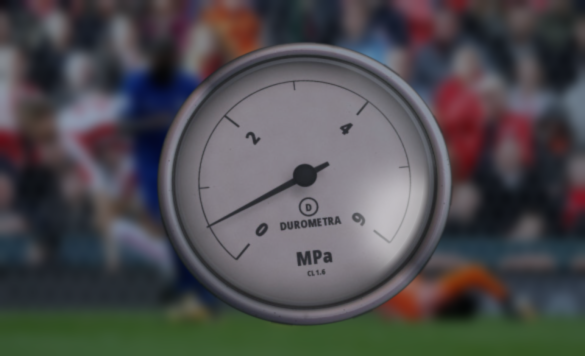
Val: 0.5 MPa
